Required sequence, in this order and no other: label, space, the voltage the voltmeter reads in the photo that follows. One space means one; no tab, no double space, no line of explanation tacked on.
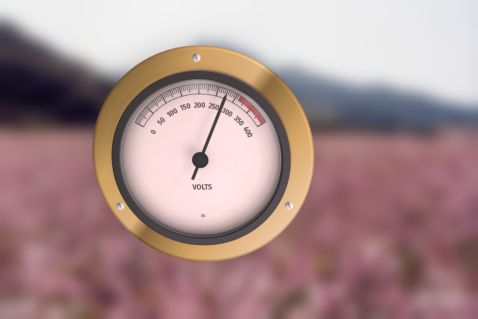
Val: 275 V
